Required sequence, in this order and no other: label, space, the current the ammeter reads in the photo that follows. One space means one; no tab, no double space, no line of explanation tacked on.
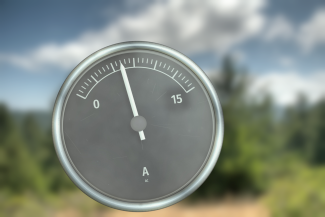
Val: 6 A
